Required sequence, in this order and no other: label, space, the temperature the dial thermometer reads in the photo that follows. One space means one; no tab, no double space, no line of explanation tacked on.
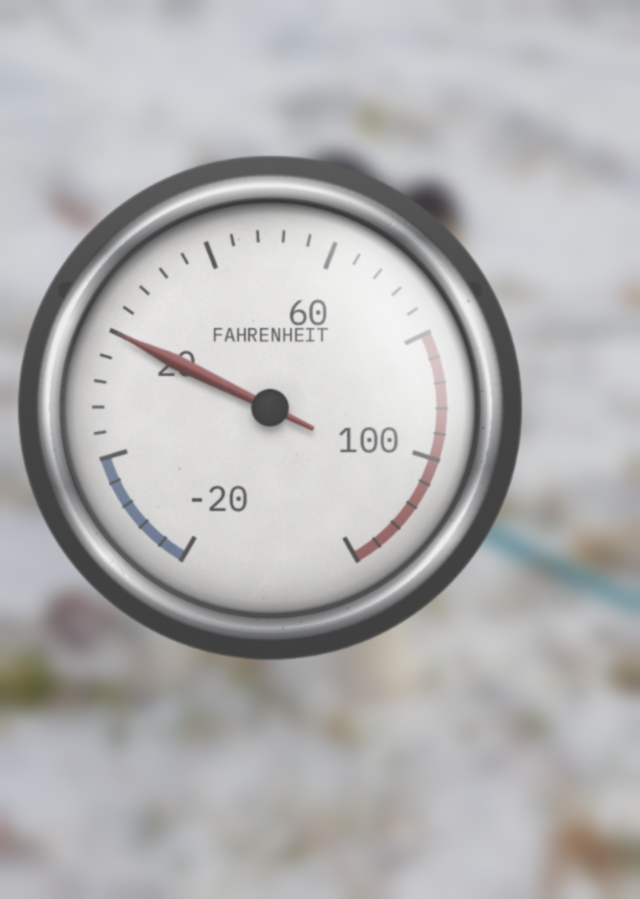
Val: 20 °F
